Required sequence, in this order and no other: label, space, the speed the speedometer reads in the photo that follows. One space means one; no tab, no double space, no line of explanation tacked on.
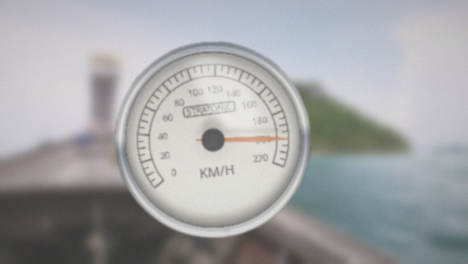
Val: 200 km/h
